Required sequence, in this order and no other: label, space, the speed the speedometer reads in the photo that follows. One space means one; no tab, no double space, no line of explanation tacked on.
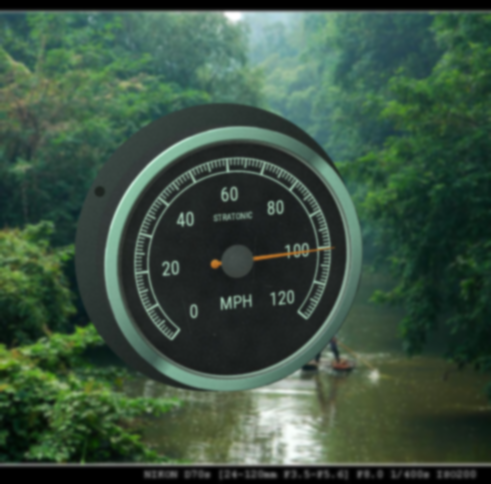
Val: 100 mph
